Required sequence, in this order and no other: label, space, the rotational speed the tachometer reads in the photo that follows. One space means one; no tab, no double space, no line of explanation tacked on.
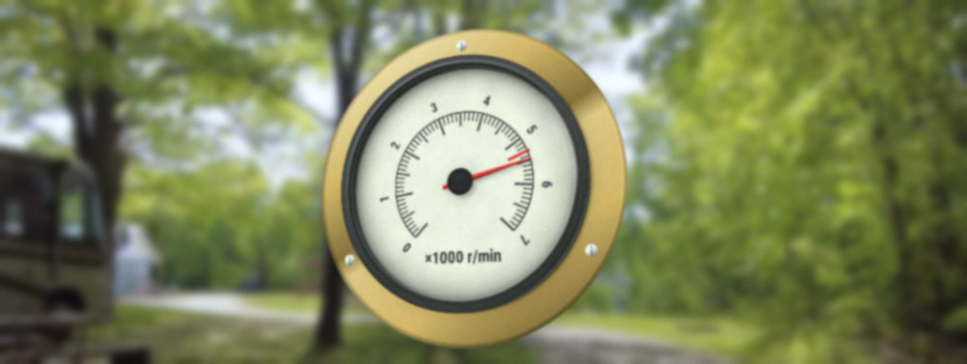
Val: 5500 rpm
